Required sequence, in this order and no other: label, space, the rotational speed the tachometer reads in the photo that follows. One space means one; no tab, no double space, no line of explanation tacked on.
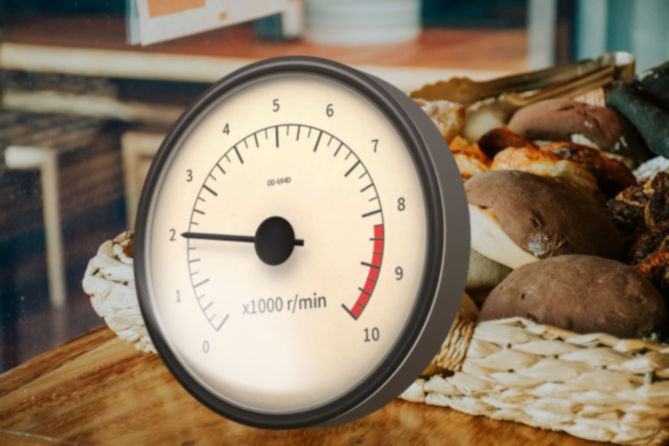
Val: 2000 rpm
